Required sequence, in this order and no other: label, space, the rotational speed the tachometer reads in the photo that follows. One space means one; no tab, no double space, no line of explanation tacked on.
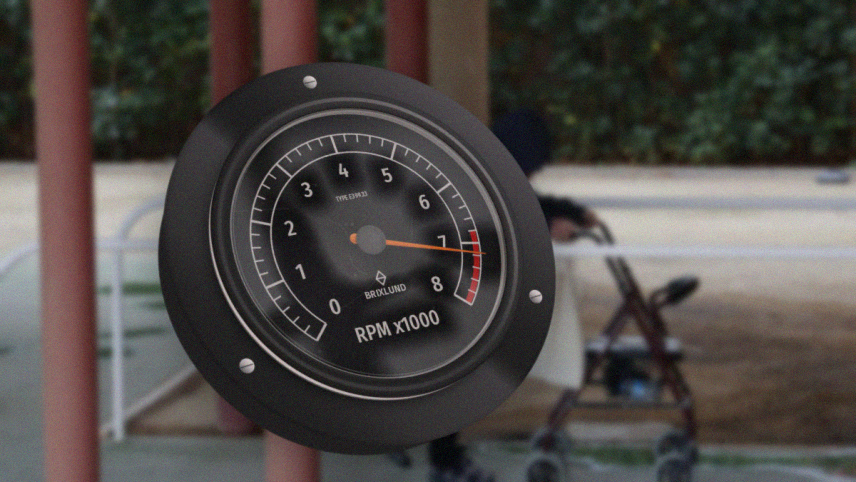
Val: 7200 rpm
